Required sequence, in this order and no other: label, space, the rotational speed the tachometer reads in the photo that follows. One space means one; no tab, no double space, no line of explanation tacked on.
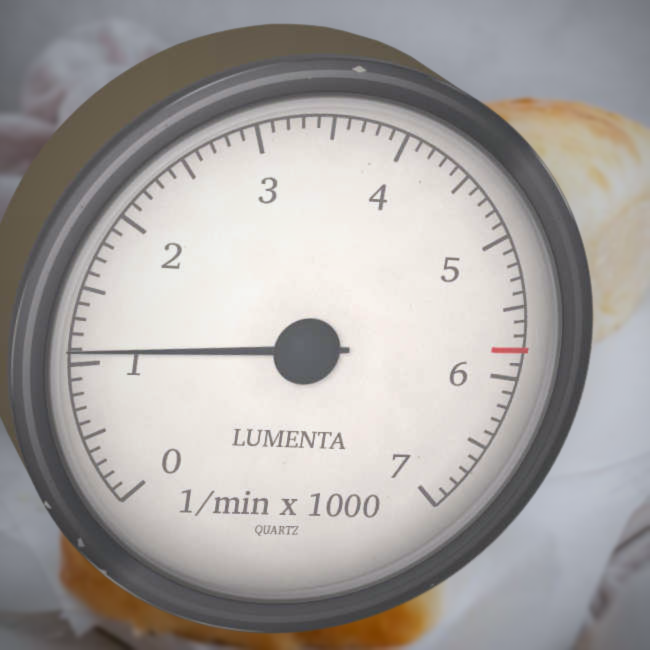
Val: 1100 rpm
